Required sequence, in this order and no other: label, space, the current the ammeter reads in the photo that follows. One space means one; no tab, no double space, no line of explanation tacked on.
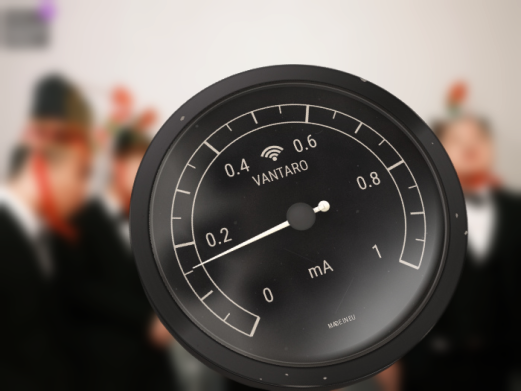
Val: 0.15 mA
